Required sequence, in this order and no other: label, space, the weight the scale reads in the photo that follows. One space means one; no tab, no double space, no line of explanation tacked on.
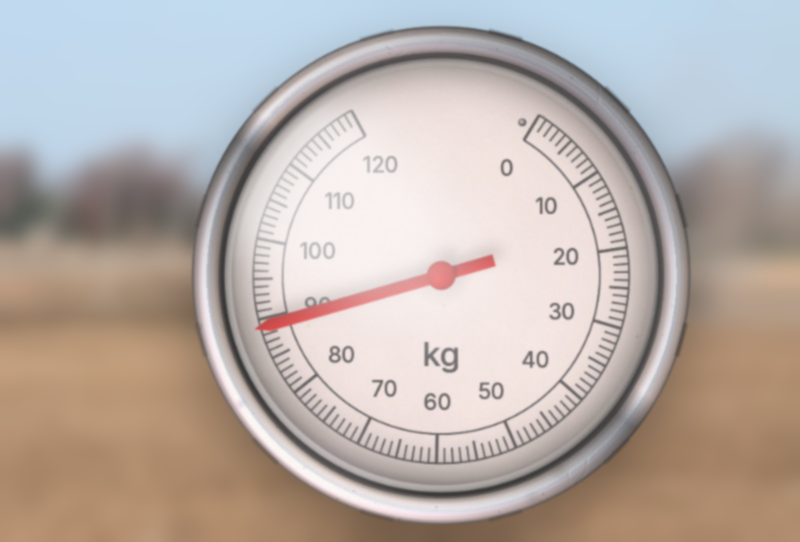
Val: 89 kg
